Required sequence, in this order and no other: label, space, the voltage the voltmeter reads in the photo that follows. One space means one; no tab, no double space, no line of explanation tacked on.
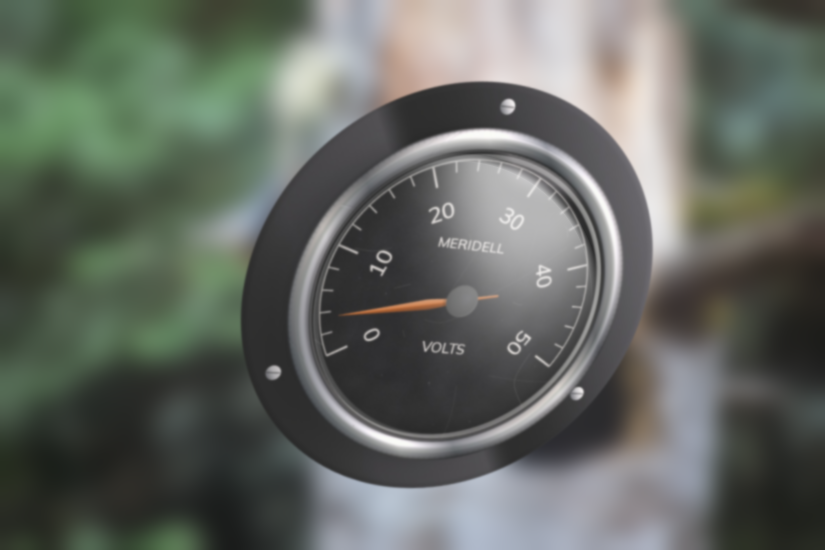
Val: 4 V
